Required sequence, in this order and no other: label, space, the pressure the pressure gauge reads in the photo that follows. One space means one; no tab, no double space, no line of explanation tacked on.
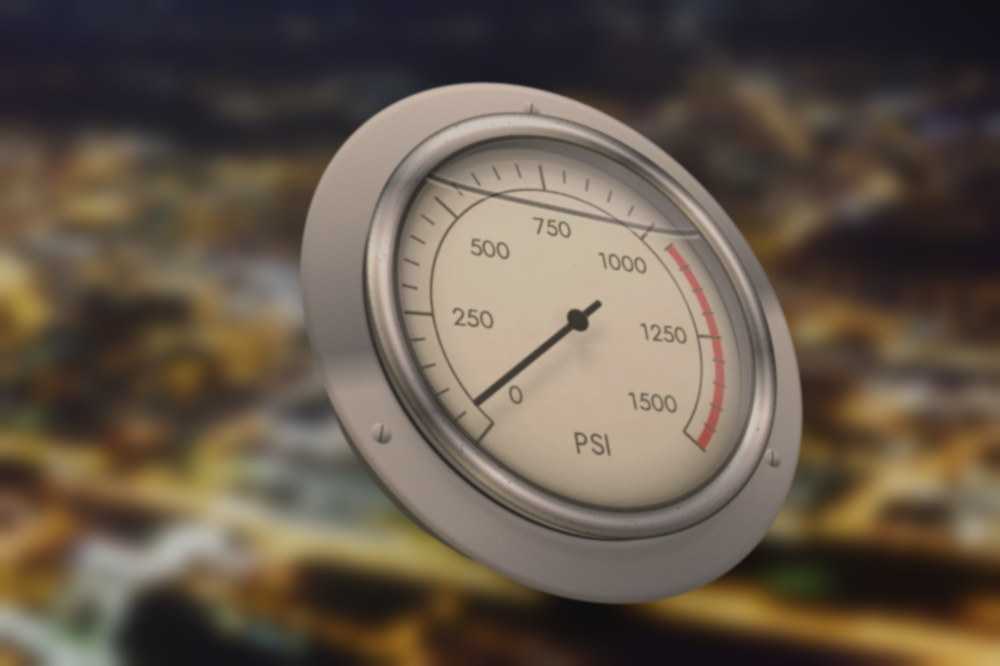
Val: 50 psi
